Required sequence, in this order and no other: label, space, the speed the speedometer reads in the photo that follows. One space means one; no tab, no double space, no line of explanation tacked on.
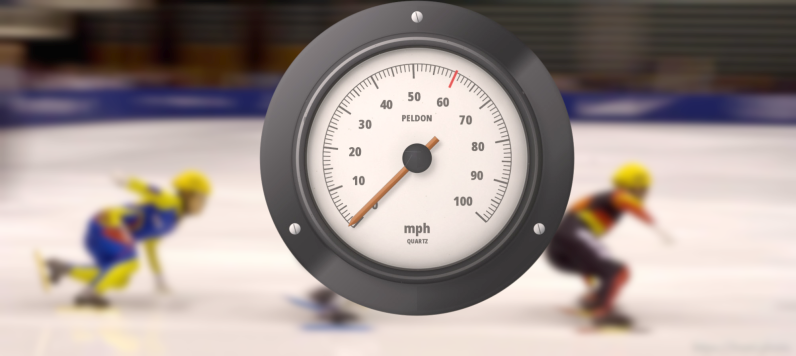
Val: 1 mph
